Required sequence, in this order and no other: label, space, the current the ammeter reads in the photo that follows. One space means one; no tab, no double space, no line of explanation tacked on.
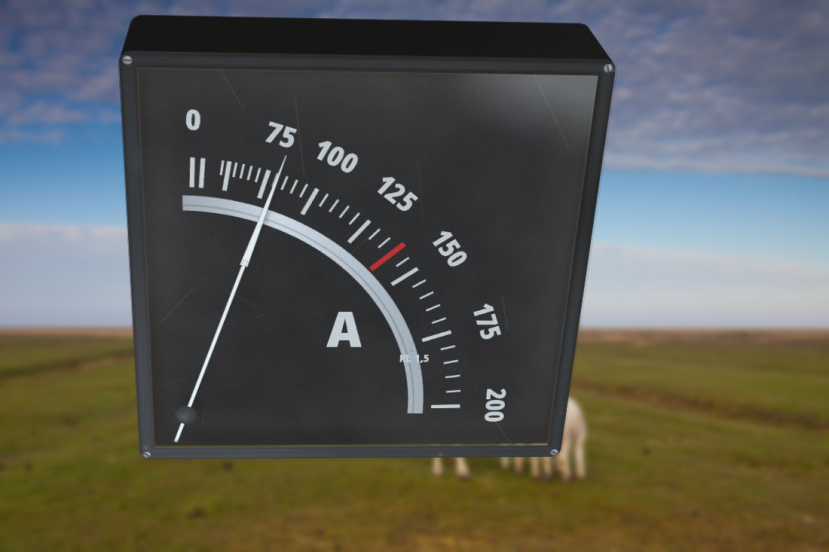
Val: 80 A
